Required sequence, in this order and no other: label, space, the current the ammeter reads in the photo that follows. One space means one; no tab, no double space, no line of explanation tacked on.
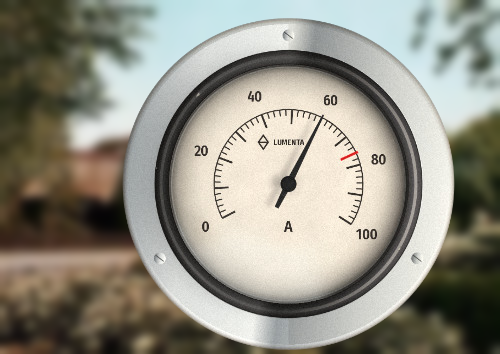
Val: 60 A
